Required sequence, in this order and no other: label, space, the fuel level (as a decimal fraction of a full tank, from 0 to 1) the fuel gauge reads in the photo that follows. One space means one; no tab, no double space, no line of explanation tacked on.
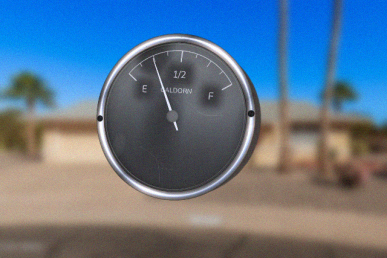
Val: 0.25
